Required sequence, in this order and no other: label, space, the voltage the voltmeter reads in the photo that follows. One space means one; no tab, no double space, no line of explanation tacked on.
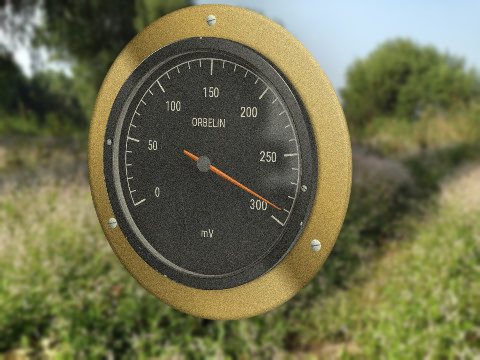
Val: 290 mV
